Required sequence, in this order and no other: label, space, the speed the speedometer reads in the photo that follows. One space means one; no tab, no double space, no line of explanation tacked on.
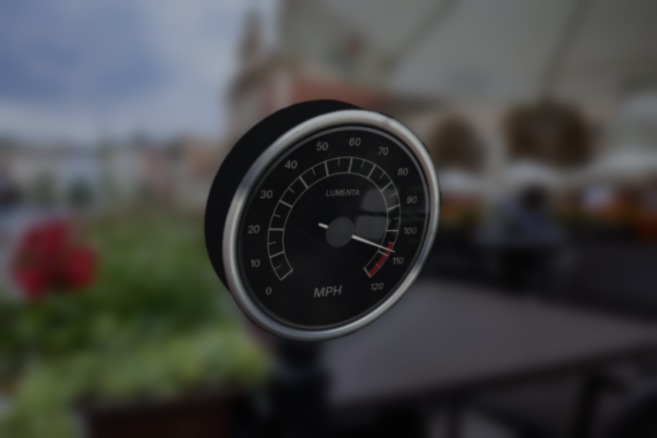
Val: 107.5 mph
